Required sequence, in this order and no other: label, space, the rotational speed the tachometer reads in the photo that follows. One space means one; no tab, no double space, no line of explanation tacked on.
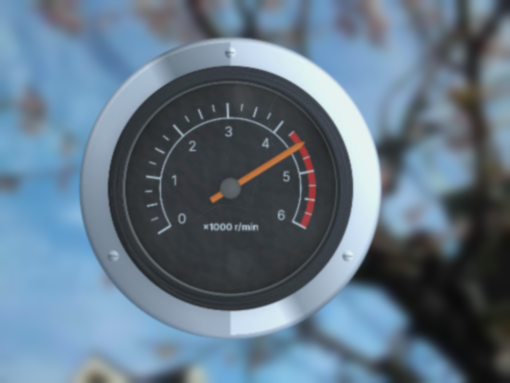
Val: 4500 rpm
